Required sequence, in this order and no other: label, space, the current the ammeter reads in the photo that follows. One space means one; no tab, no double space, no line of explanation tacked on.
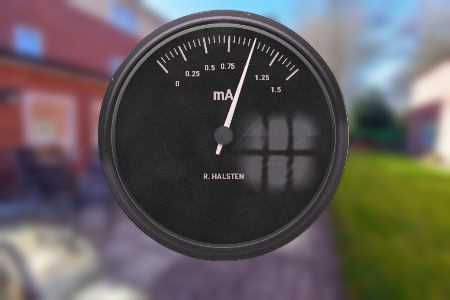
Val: 1 mA
